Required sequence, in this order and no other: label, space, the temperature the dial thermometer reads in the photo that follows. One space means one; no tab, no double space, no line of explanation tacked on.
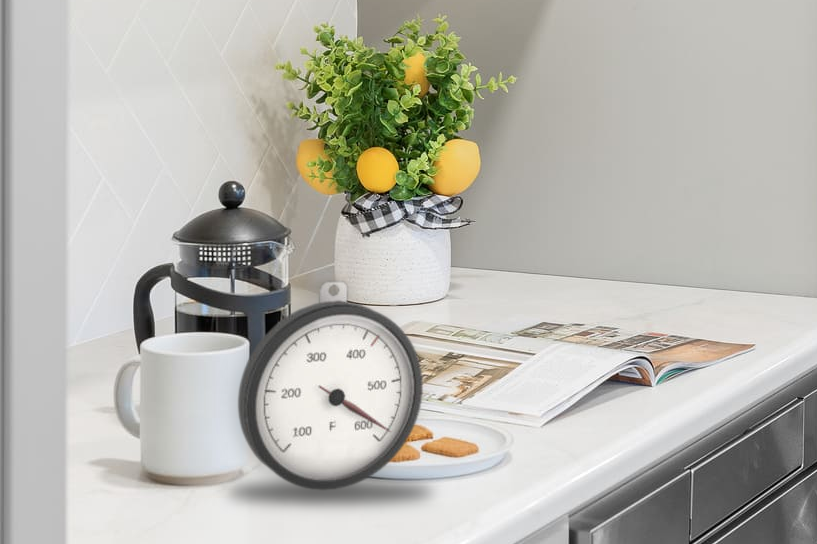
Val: 580 °F
